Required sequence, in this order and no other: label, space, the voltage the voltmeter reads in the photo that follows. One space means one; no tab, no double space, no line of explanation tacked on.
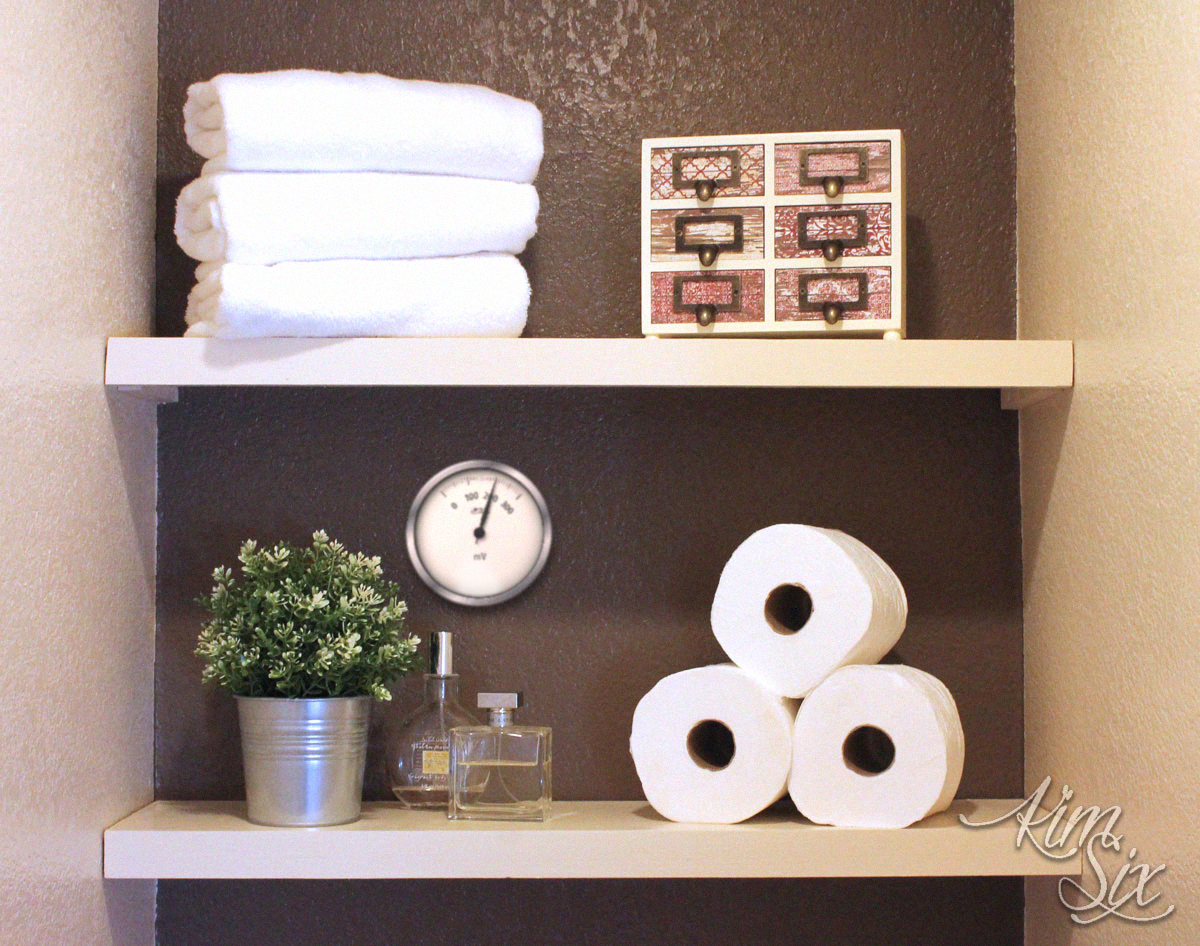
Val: 200 mV
